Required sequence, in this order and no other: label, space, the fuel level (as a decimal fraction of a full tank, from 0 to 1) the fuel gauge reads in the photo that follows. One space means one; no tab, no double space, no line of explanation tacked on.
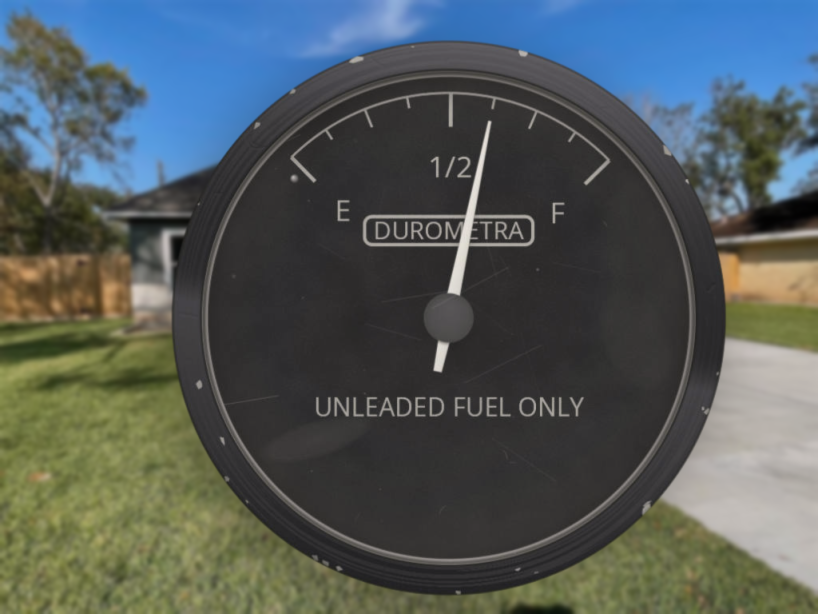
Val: 0.625
